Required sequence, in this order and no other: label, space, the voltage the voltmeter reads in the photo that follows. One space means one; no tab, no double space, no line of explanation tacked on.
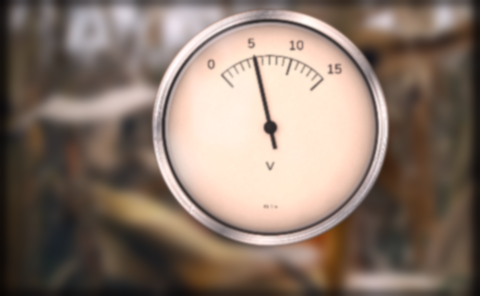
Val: 5 V
